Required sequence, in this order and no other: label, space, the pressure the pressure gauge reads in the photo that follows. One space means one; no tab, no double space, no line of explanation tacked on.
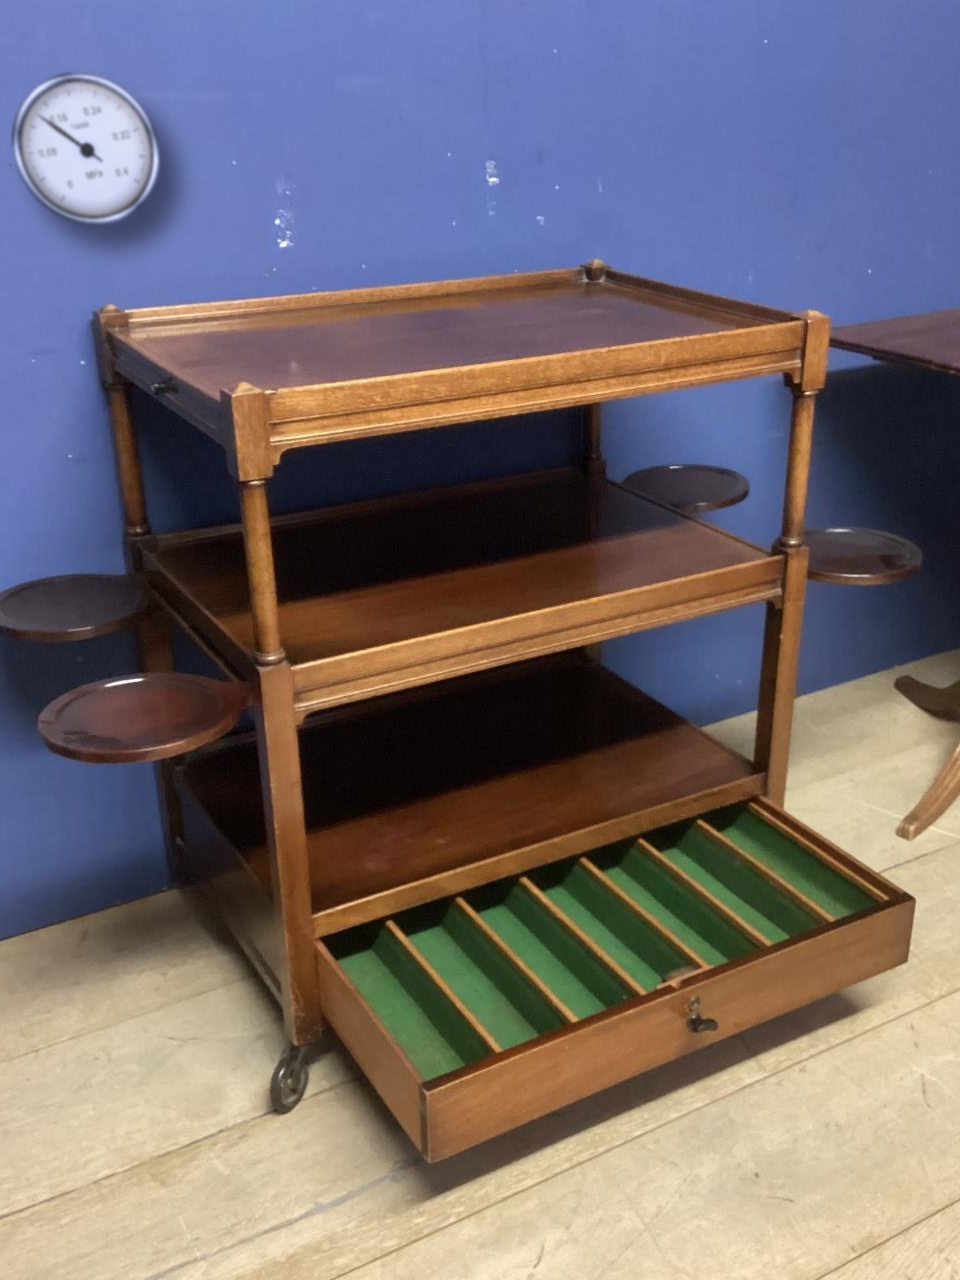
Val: 0.14 MPa
